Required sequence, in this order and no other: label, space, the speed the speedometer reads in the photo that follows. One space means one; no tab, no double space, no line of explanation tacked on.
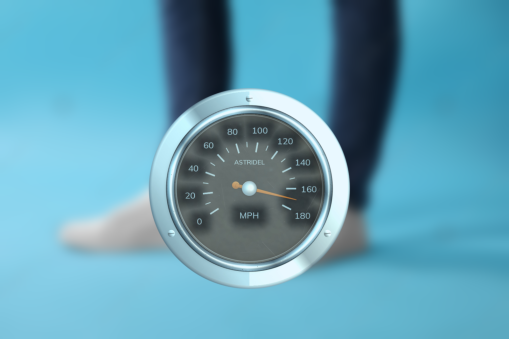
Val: 170 mph
